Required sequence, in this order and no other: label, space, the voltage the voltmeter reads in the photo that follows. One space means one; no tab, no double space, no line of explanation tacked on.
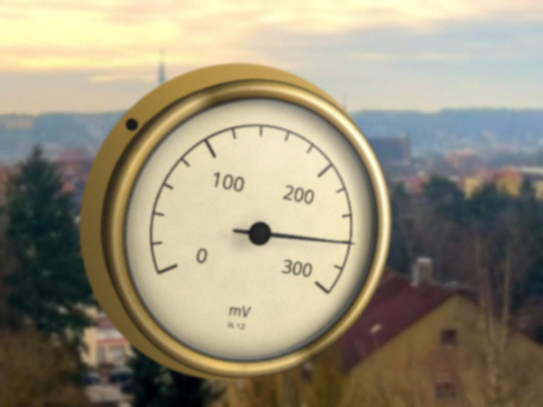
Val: 260 mV
